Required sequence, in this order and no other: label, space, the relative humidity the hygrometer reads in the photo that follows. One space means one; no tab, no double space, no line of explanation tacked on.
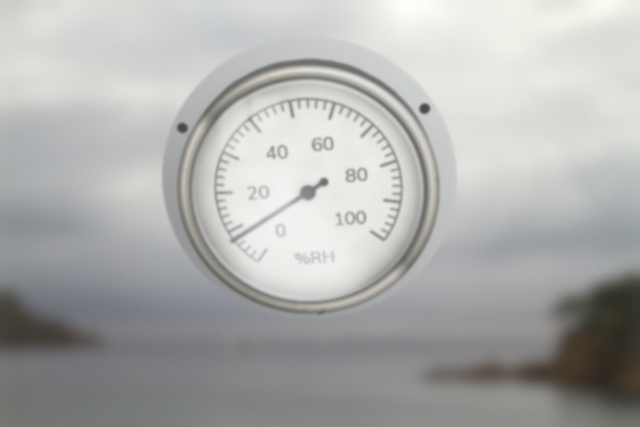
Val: 8 %
